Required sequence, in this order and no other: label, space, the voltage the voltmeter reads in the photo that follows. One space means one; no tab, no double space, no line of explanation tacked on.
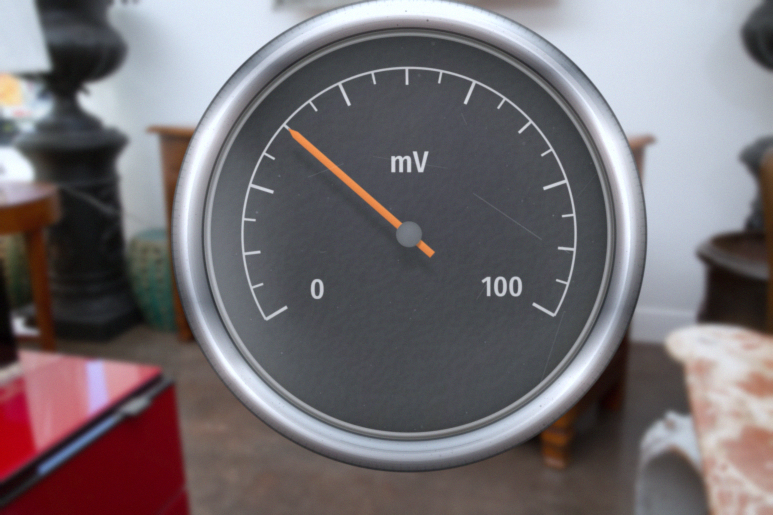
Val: 30 mV
